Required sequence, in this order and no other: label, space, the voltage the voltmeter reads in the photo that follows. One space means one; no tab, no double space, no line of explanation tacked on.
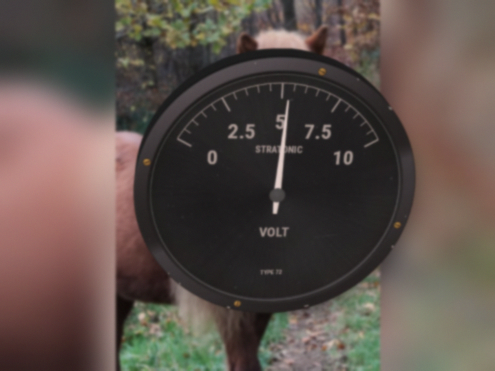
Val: 5.25 V
